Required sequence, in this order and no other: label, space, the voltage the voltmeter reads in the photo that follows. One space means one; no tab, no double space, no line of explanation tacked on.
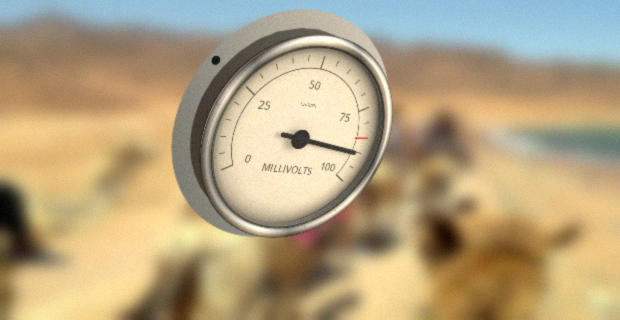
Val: 90 mV
